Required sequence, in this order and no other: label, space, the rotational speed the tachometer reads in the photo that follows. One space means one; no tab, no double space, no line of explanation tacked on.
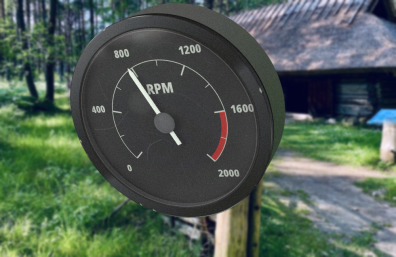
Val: 800 rpm
